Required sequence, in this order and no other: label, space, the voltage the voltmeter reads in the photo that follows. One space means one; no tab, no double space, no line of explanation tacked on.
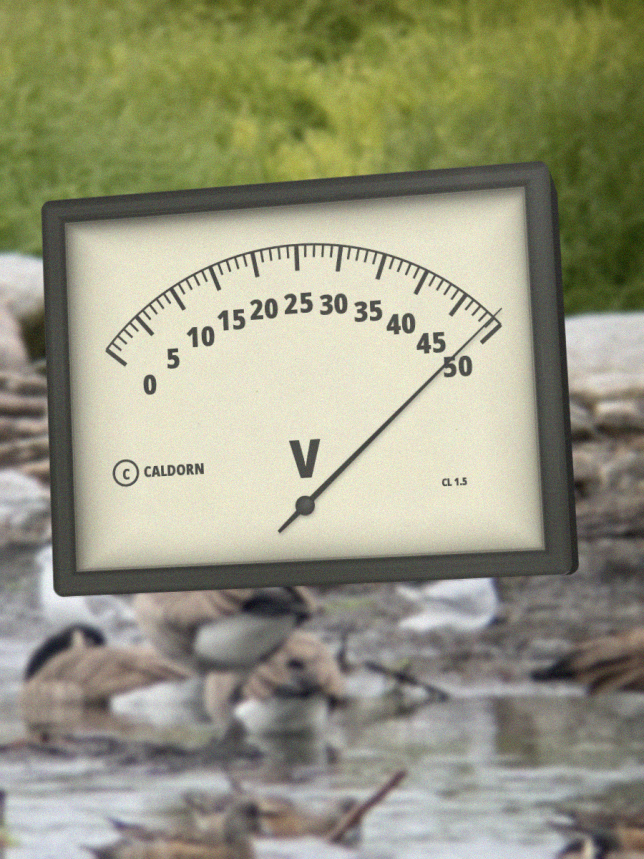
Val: 49 V
